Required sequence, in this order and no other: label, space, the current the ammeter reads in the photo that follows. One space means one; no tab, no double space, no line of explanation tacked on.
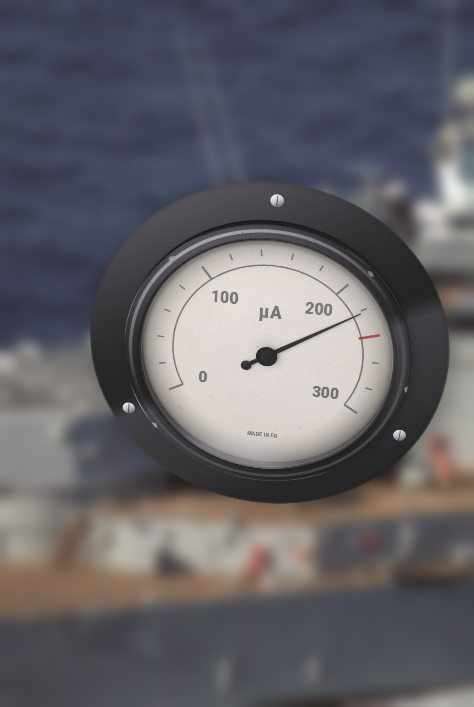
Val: 220 µA
